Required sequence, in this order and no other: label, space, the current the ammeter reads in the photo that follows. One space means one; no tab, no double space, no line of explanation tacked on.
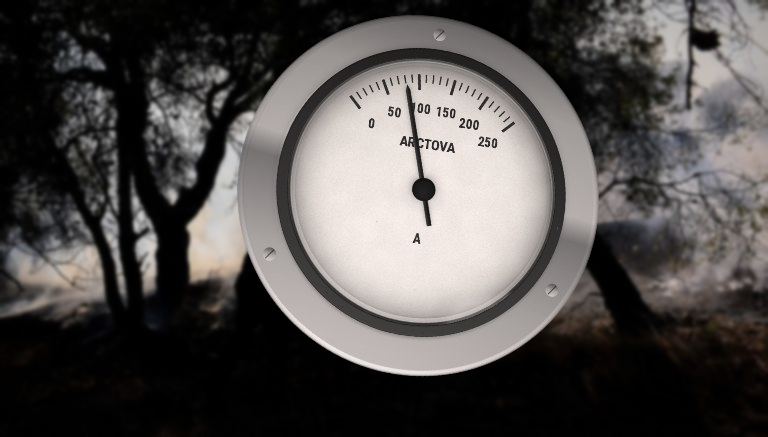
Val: 80 A
